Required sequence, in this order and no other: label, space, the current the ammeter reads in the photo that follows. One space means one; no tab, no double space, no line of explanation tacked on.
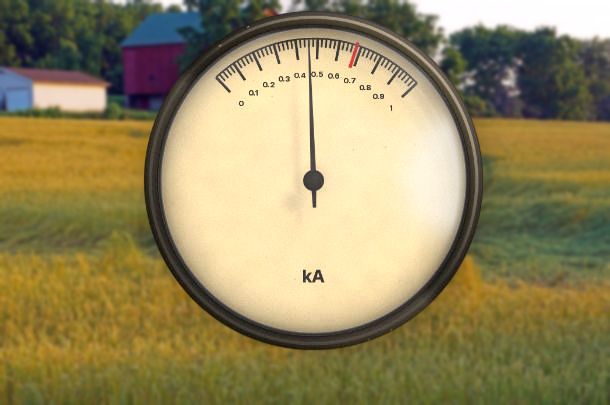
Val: 0.46 kA
